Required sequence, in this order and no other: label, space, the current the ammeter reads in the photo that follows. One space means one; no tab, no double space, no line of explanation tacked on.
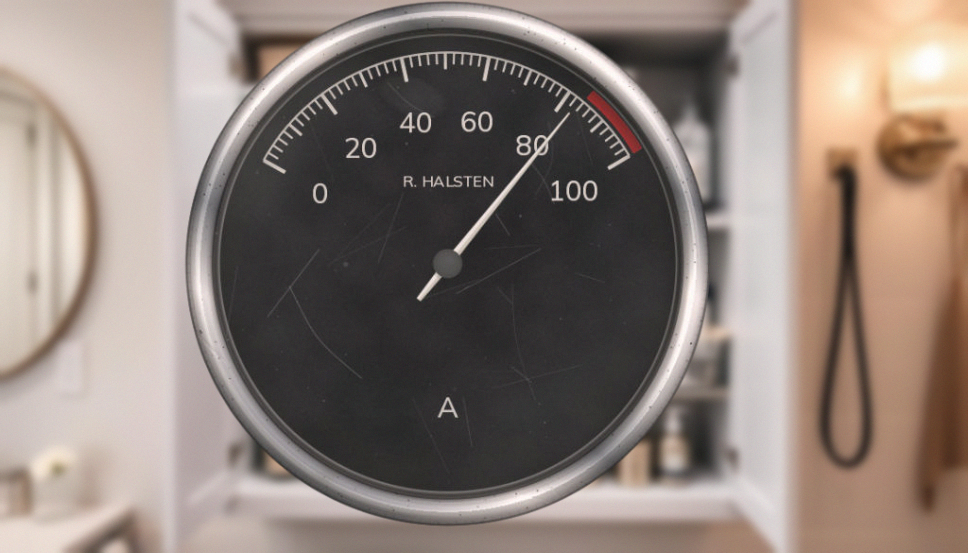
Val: 83 A
